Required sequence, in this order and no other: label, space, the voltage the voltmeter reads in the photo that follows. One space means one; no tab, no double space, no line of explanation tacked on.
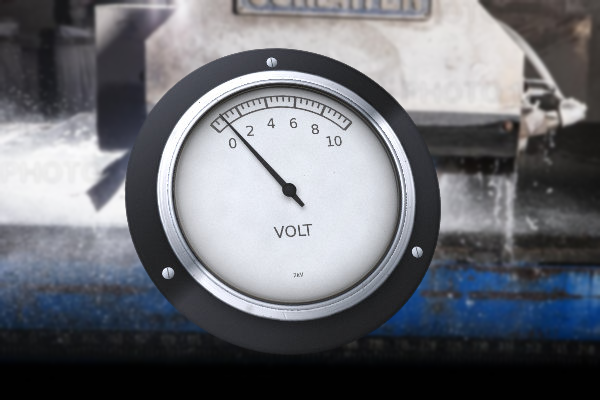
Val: 0.8 V
